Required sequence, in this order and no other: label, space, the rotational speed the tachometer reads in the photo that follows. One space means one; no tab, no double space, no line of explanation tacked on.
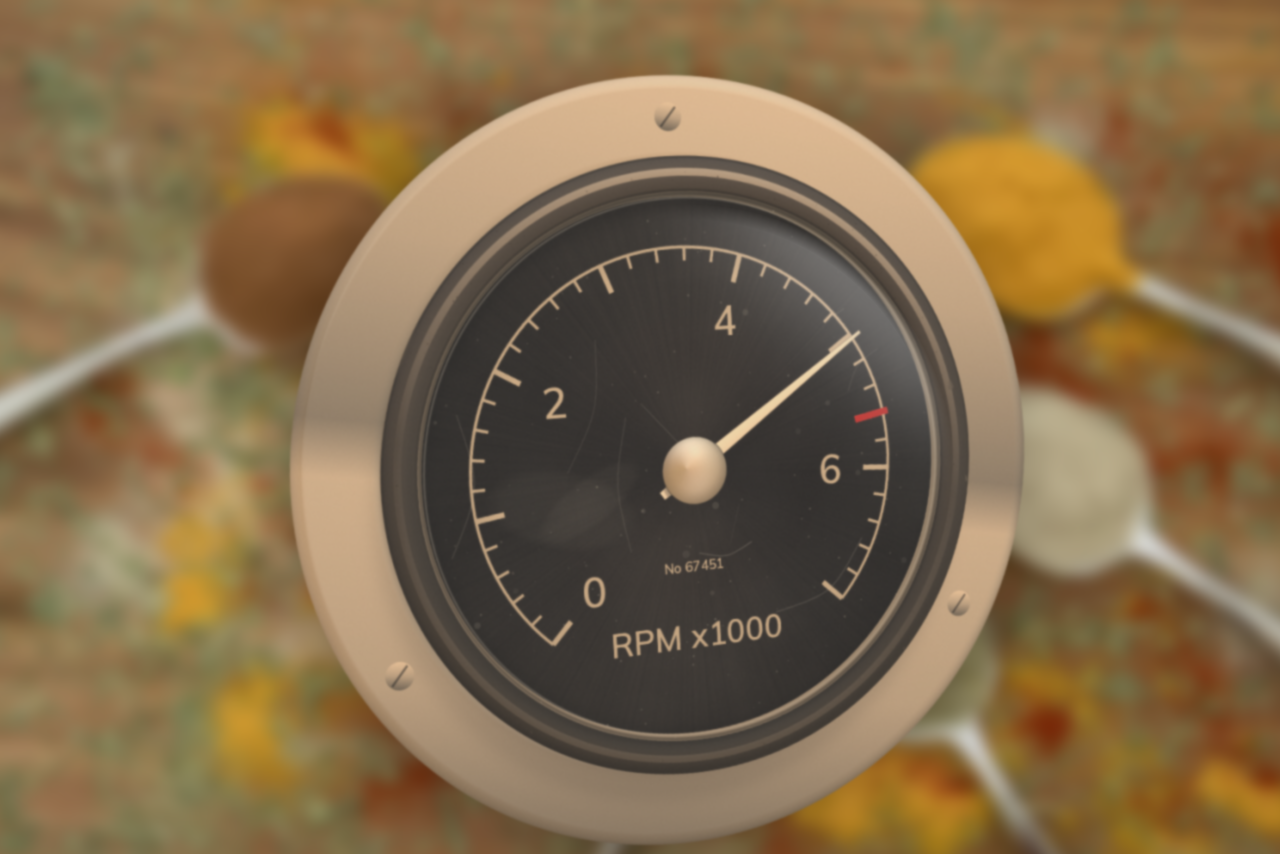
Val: 5000 rpm
